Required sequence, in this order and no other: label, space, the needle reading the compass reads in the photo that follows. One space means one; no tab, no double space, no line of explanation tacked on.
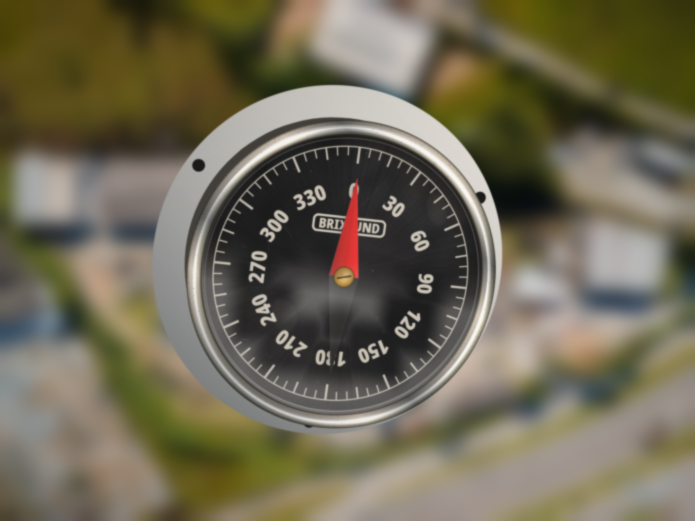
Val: 0 °
